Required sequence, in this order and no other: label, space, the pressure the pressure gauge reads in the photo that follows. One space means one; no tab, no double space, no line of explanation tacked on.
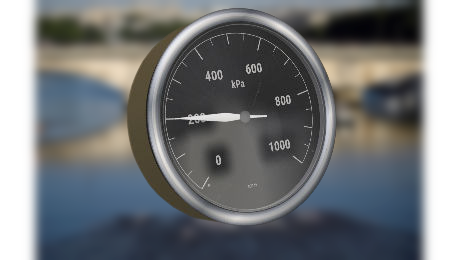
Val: 200 kPa
